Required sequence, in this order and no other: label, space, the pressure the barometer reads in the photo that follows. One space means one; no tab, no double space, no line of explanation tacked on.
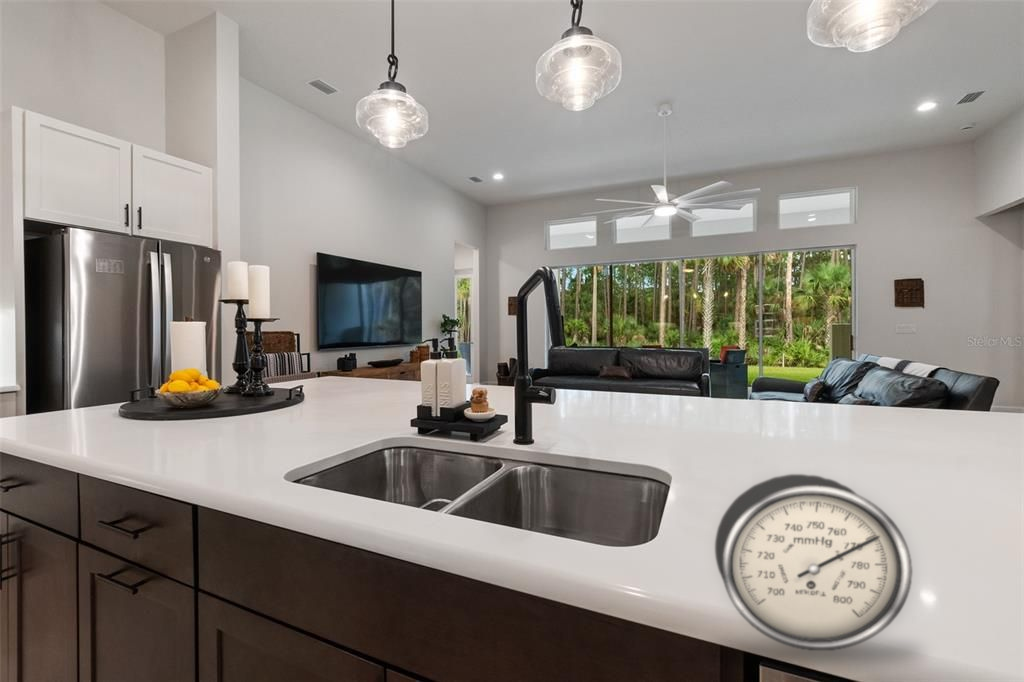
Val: 770 mmHg
